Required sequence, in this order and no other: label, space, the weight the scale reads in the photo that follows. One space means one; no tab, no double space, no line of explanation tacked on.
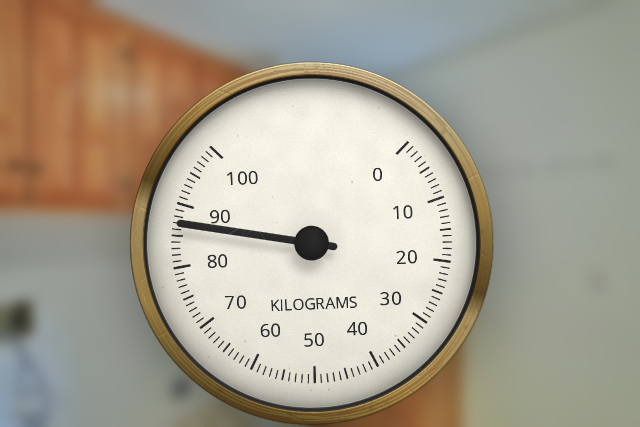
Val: 87 kg
